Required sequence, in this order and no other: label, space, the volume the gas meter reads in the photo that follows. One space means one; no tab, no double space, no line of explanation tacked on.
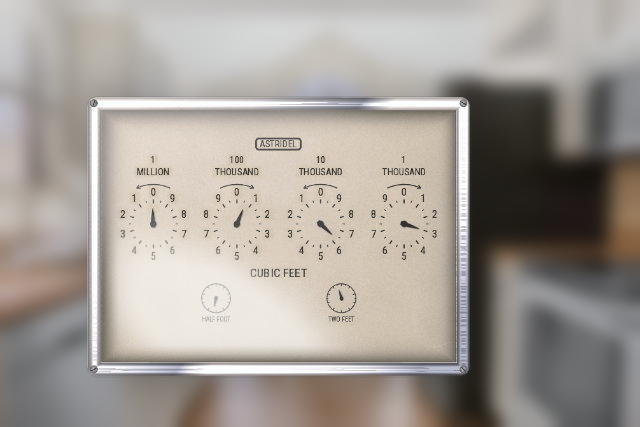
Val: 6300 ft³
